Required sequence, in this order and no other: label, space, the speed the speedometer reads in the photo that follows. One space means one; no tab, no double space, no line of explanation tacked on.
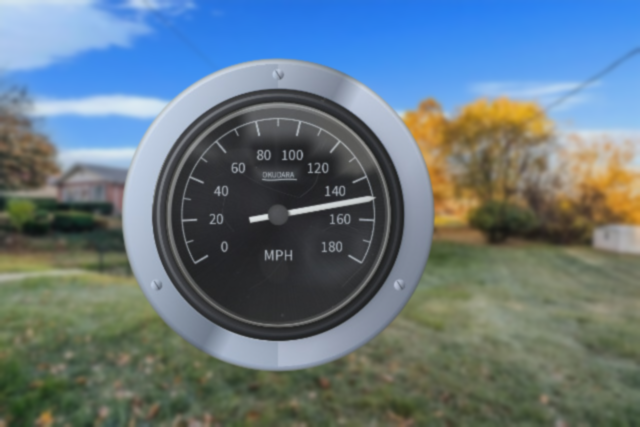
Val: 150 mph
